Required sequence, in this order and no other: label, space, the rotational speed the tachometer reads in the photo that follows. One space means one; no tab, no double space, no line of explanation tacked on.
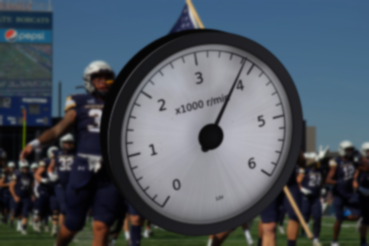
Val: 3800 rpm
